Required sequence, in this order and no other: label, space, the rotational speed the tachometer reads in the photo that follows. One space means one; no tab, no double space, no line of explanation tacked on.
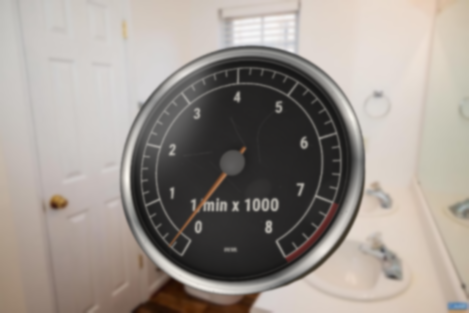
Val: 200 rpm
